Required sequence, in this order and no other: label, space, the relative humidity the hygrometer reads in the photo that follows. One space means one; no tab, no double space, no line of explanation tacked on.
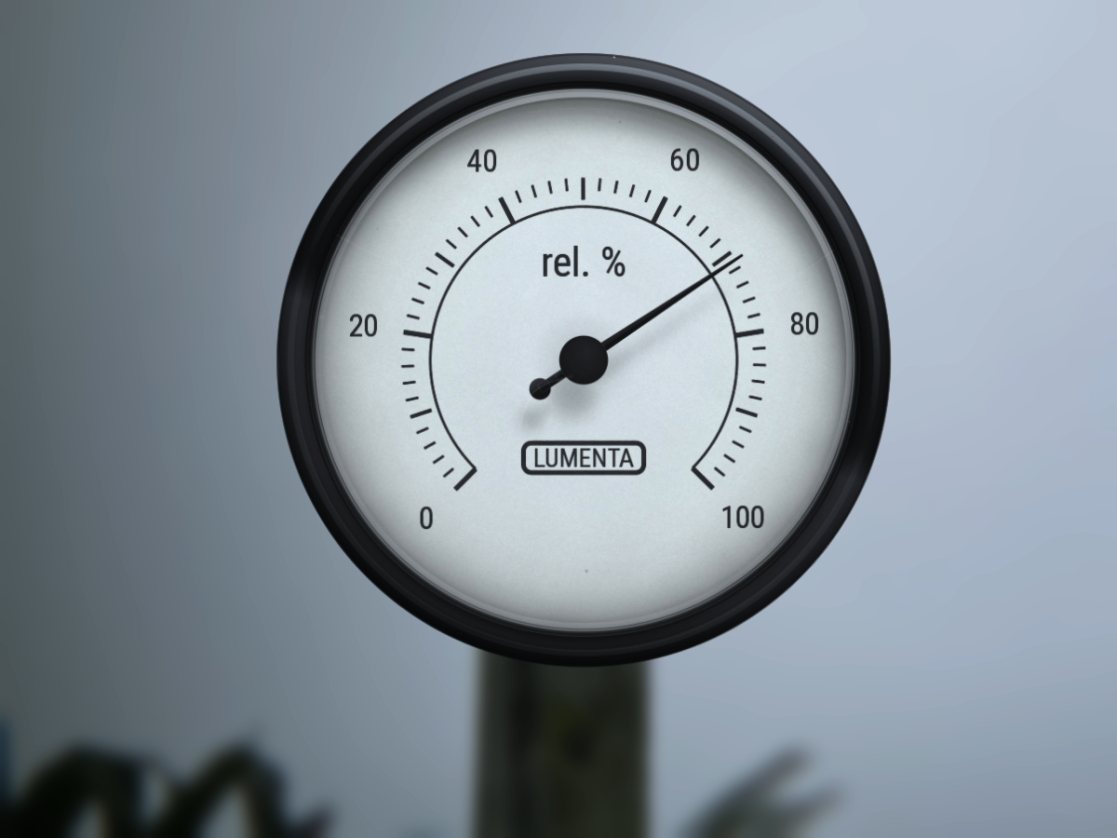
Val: 71 %
